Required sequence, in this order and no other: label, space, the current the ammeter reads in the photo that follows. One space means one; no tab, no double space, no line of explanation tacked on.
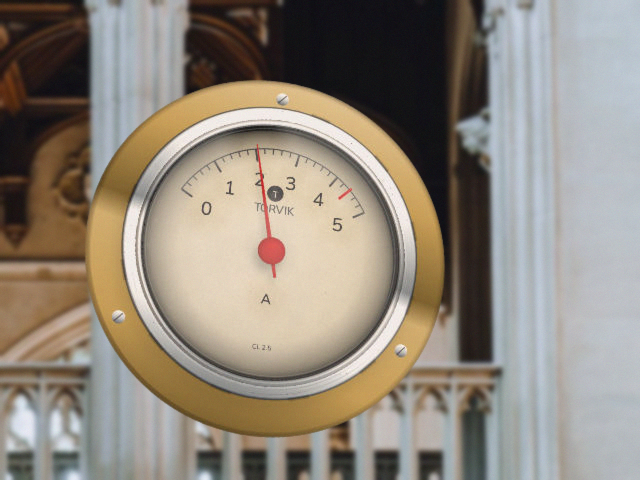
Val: 2 A
